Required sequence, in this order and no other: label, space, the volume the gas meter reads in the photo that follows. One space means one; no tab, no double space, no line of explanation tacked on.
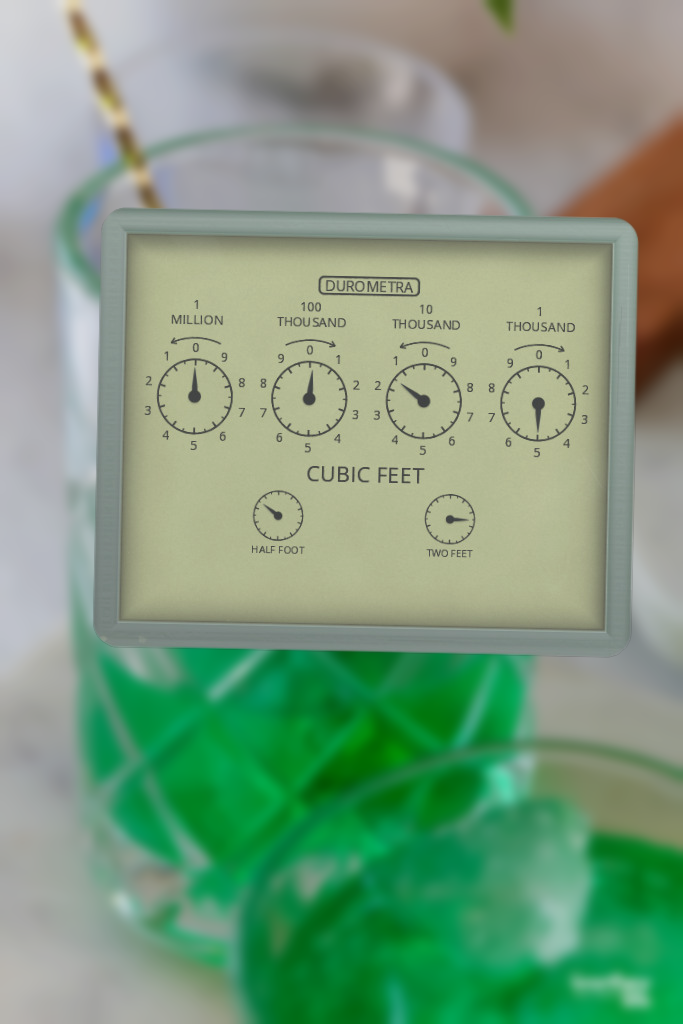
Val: 1500 ft³
